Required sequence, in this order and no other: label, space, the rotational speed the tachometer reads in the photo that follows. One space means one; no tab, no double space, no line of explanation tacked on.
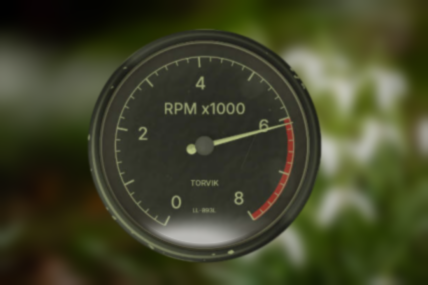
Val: 6100 rpm
